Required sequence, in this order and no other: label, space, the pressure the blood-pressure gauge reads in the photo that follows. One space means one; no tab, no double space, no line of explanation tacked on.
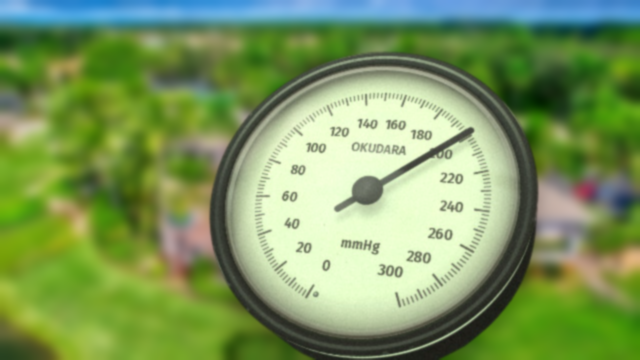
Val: 200 mmHg
